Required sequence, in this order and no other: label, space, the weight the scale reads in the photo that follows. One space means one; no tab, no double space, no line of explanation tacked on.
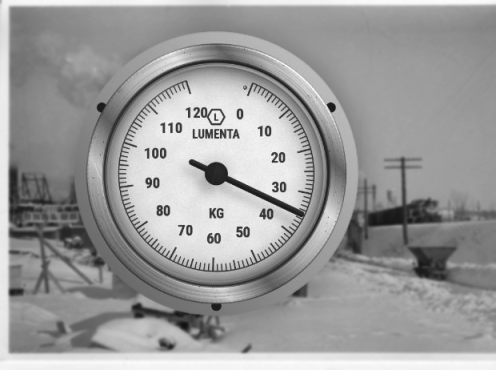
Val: 35 kg
